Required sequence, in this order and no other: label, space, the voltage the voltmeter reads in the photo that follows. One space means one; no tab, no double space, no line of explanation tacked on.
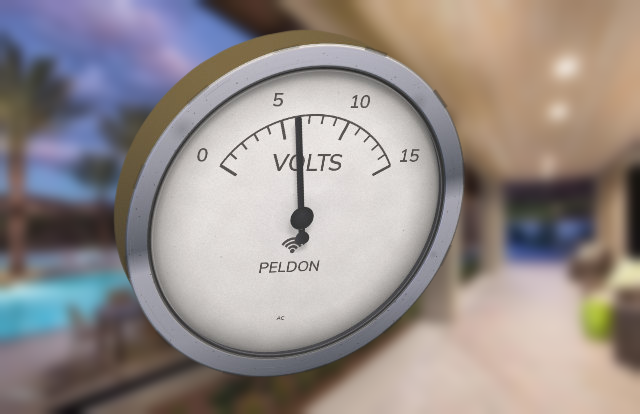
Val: 6 V
